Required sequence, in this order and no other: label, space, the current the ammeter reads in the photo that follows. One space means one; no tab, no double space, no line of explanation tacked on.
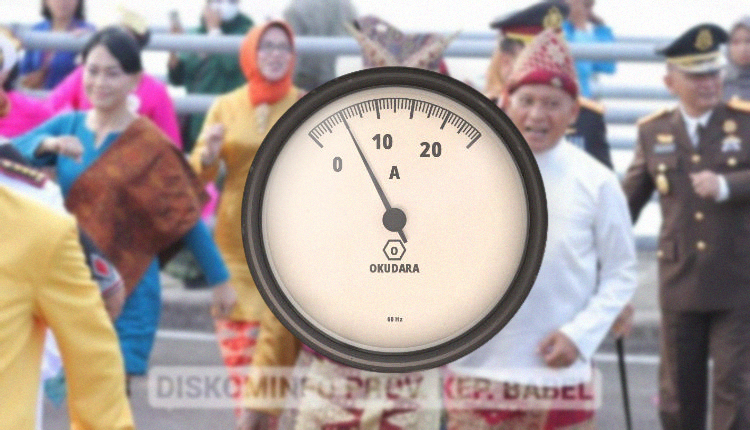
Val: 5 A
